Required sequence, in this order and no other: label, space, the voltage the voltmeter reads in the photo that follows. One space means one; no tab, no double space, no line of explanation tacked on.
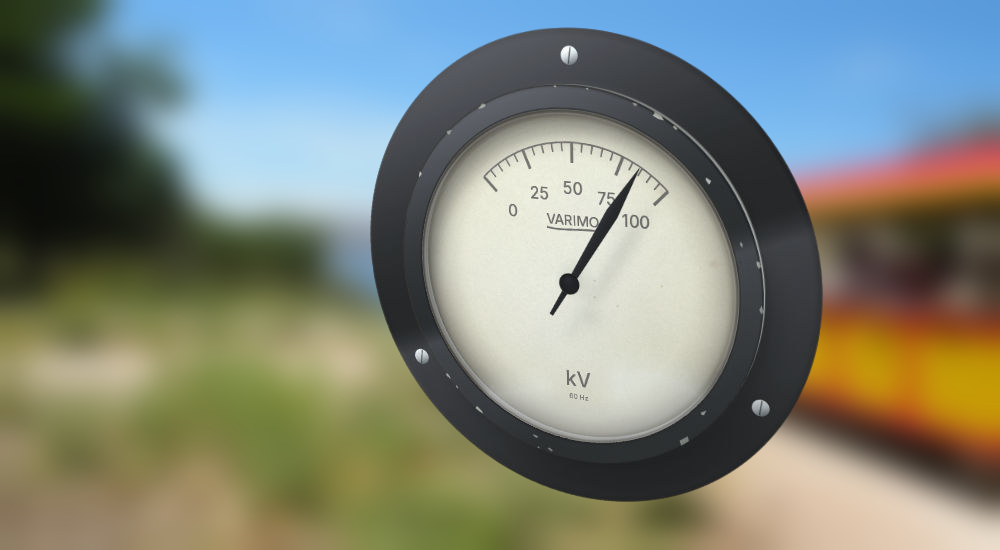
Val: 85 kV
